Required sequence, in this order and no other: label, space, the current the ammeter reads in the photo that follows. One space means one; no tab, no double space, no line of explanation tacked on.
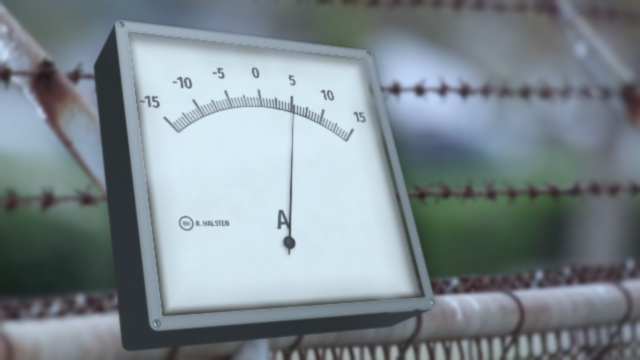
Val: 5 A
